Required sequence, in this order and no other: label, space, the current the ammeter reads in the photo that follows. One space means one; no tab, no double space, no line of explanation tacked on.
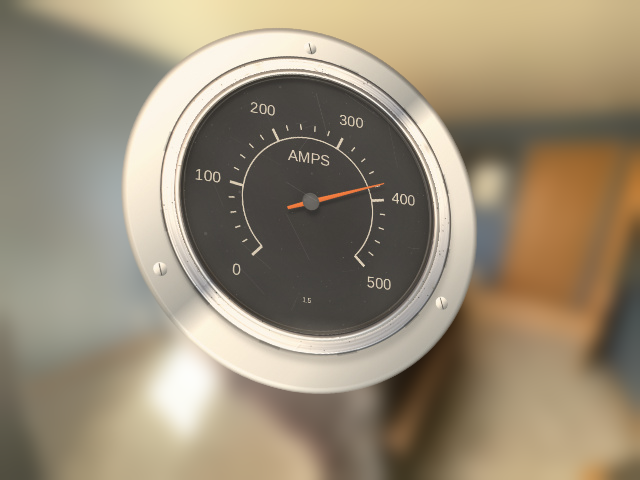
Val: 380 A
